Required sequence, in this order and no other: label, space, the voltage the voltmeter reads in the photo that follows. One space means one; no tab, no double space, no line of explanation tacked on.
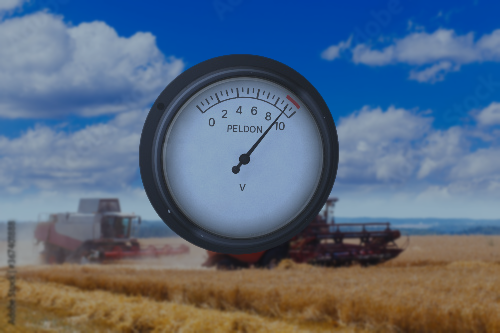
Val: 9 V
